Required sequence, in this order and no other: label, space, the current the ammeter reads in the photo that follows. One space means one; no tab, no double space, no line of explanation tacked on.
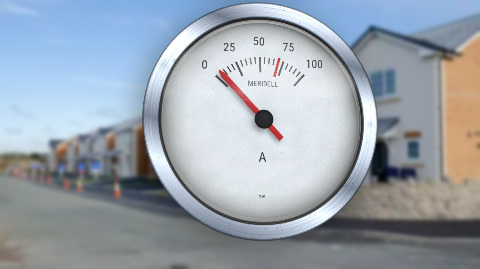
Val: 5 A
